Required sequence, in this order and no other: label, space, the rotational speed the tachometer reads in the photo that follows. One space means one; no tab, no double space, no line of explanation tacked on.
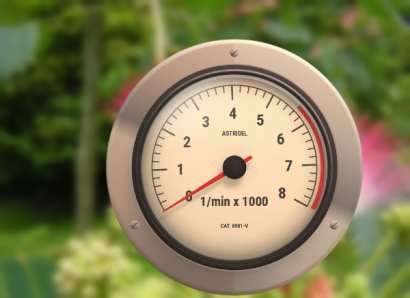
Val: 0 rpm
